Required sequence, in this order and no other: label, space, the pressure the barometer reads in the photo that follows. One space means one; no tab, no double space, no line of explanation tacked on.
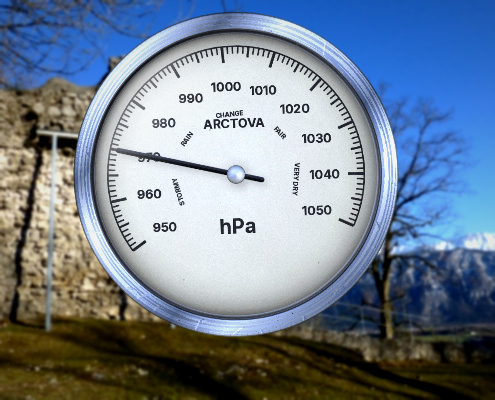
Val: 970 hPa
